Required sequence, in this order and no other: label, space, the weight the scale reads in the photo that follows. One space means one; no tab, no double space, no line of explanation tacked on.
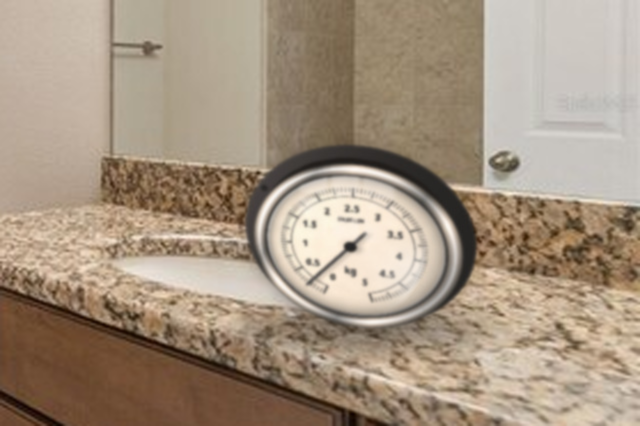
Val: 0.25 kg
